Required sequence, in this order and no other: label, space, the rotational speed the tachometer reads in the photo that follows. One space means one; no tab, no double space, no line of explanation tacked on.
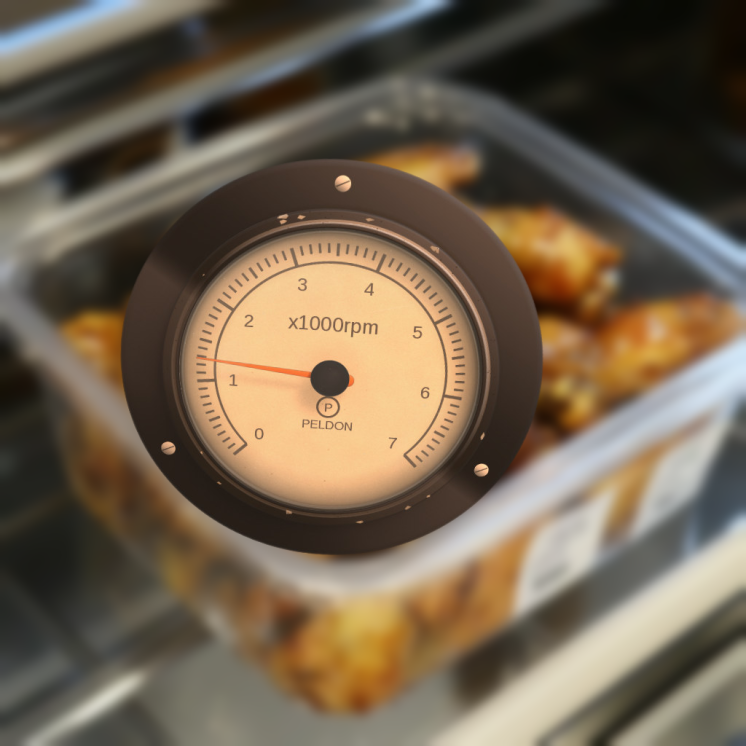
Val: 1300 rpm
